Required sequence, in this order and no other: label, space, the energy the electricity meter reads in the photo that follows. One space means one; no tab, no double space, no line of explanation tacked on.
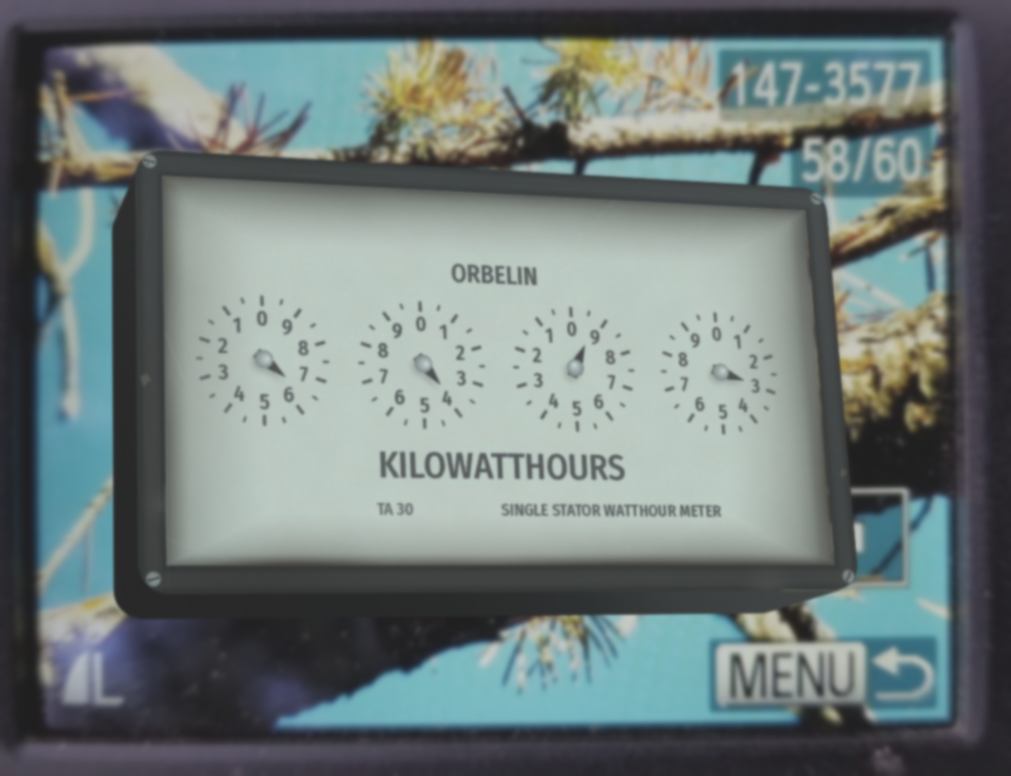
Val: 6393 kWh
